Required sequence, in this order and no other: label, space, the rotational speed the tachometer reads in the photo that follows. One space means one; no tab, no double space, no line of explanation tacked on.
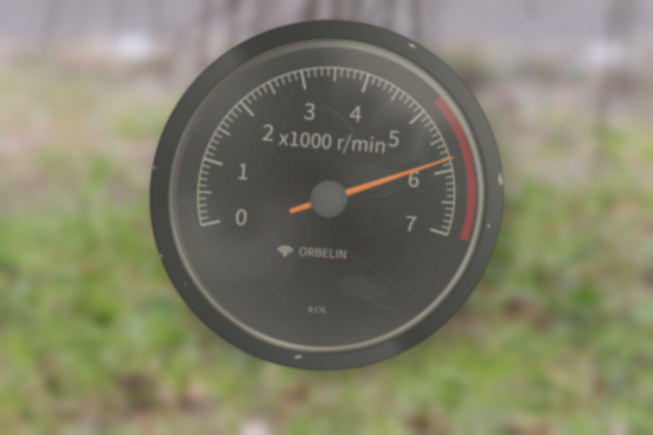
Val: 5800 rpm
